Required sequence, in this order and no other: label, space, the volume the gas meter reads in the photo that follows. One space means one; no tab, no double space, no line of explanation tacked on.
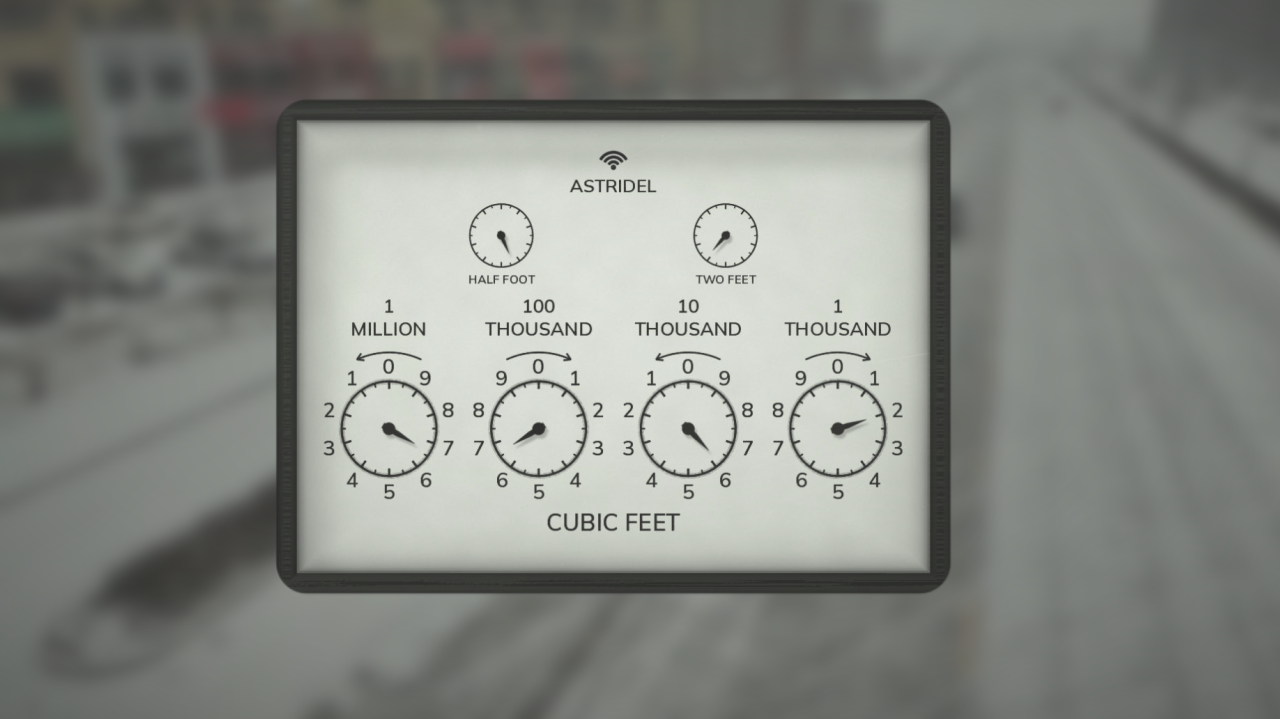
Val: 666200 ft³
